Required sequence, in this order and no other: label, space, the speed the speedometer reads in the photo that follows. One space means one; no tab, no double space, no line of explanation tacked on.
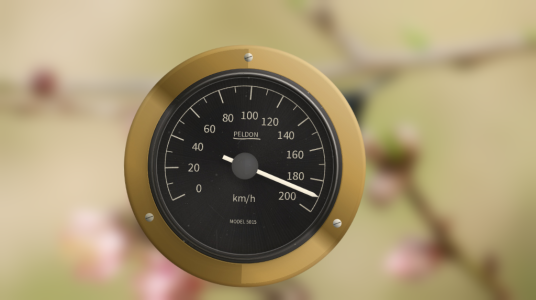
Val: 190 km/h
